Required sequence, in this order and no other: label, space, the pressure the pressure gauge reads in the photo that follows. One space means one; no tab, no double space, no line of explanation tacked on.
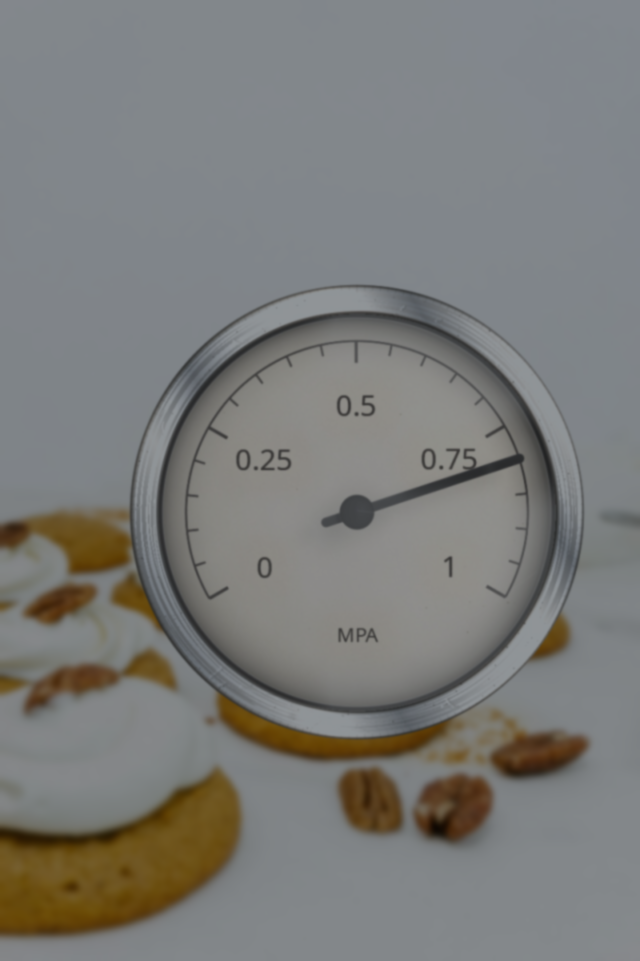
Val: 0.8 MPa
